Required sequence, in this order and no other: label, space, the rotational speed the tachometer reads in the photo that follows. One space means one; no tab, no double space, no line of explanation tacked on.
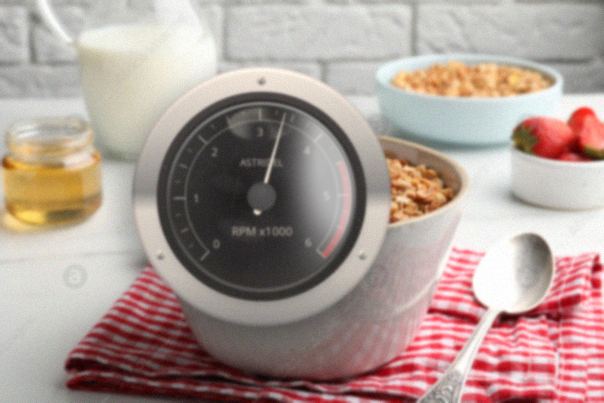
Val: 3375 rpm
